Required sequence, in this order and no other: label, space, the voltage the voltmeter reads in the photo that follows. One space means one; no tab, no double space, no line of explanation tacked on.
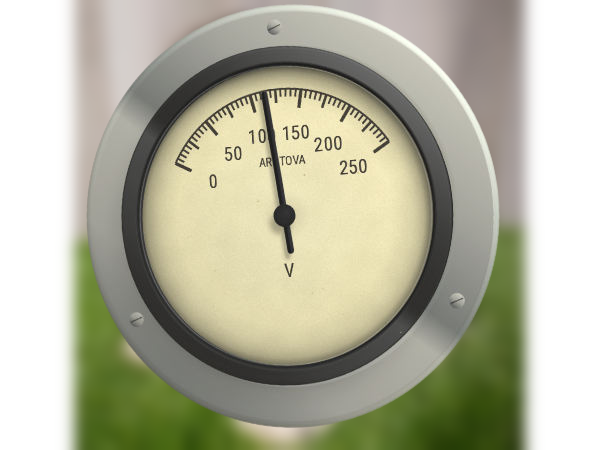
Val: 115 V
